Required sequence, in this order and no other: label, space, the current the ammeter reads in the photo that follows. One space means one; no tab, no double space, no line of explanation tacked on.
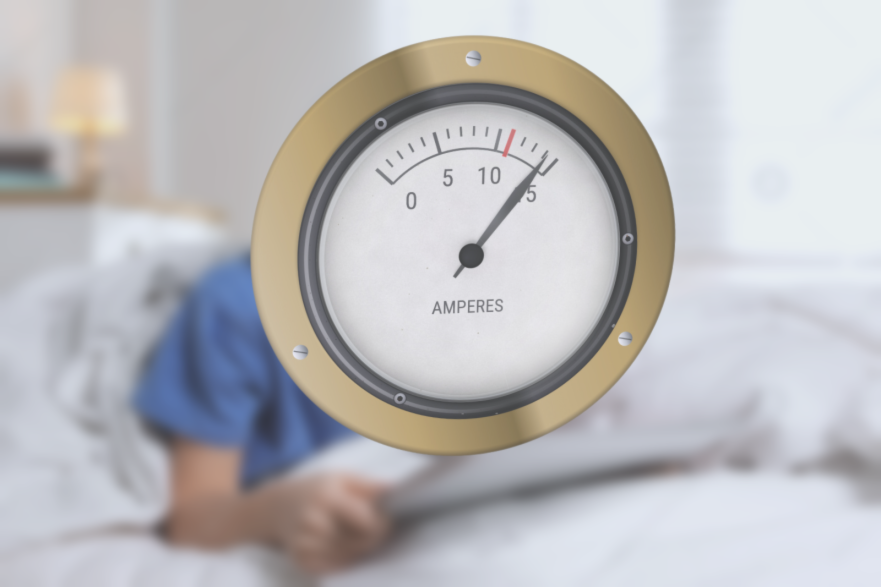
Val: 14 A
